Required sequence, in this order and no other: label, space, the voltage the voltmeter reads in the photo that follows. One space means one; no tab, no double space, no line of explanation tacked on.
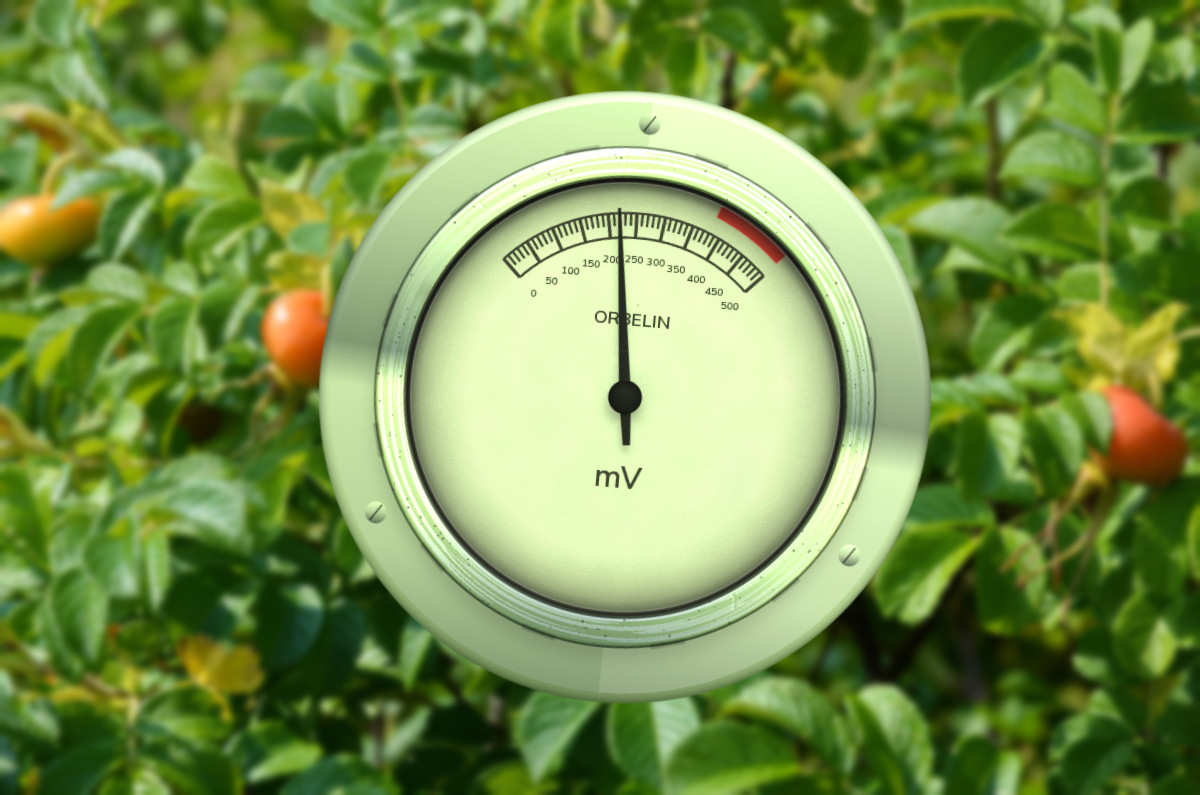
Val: 220 mV
